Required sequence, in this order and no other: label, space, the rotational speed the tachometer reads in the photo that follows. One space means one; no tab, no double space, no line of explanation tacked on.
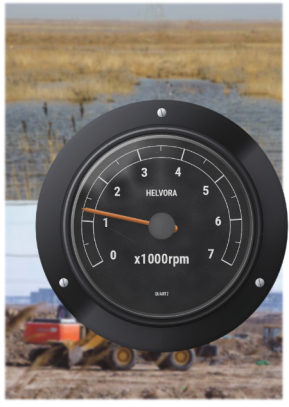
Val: 1250 rpm
